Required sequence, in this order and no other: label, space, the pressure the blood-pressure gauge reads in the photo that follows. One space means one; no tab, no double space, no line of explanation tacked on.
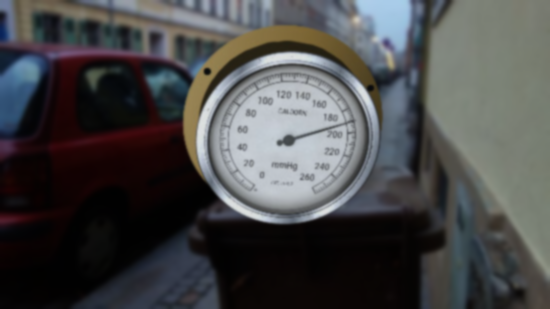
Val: 190 mmHg
